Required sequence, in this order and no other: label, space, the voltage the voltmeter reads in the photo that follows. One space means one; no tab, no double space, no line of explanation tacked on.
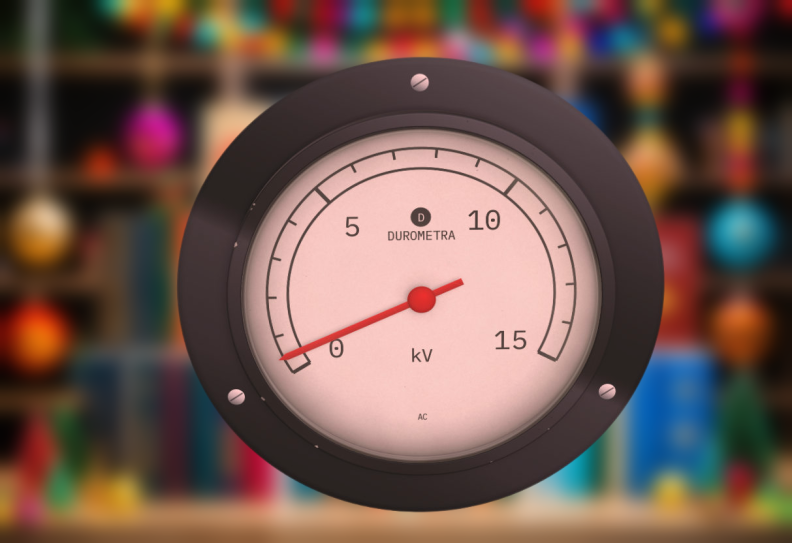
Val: 0.5 kV
